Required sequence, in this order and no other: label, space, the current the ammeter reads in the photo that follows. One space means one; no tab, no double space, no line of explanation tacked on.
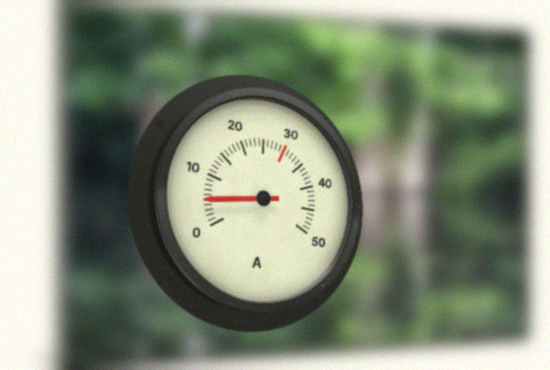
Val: 5 A
